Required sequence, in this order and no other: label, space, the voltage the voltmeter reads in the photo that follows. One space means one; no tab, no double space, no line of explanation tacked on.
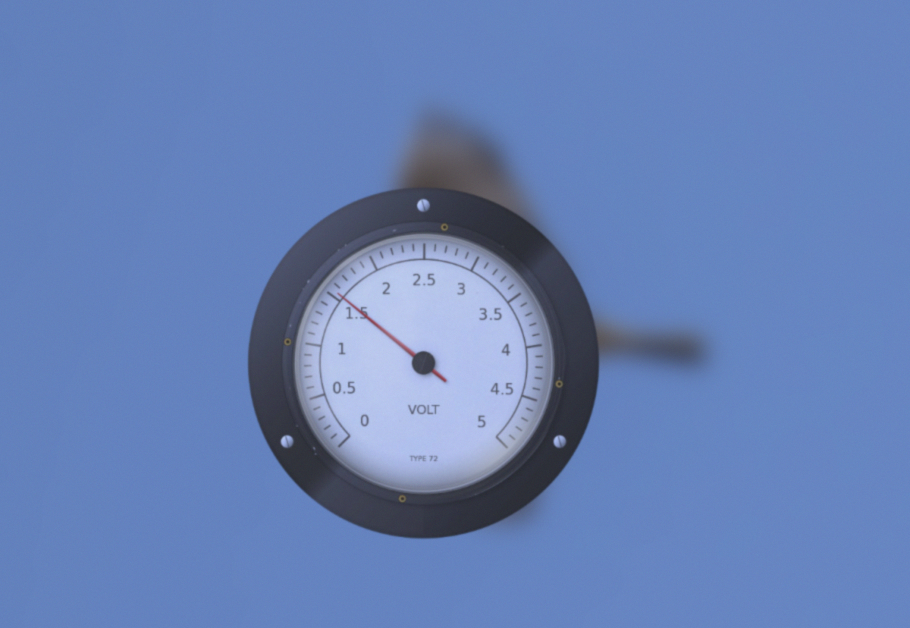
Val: 1.55 V
